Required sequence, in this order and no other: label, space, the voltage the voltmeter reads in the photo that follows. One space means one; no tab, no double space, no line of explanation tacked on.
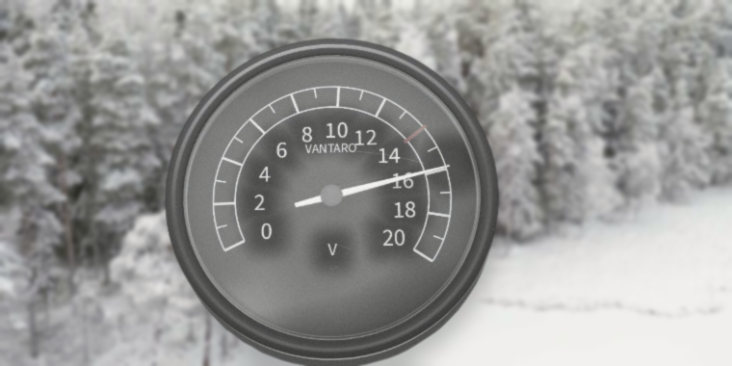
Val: 16 V
